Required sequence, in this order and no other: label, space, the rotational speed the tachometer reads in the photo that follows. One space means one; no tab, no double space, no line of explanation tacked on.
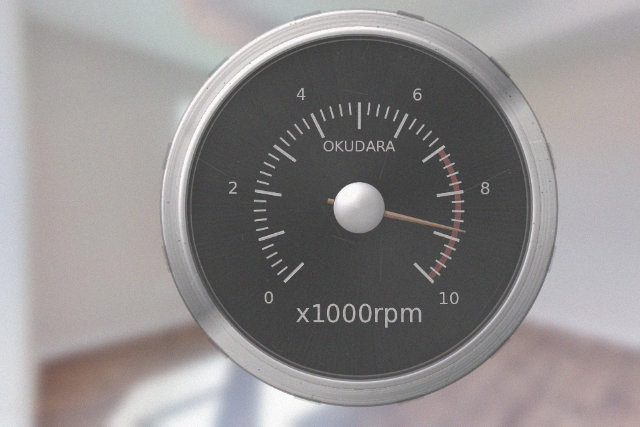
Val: 8800 rpm
